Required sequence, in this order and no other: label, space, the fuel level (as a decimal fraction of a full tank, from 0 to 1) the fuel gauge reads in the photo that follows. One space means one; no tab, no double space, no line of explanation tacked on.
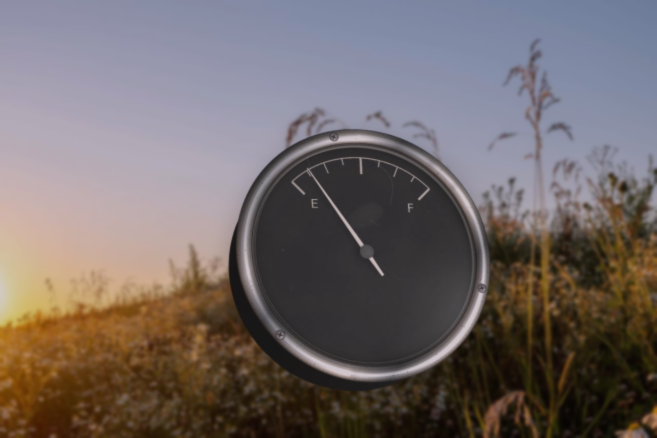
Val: 0.125
